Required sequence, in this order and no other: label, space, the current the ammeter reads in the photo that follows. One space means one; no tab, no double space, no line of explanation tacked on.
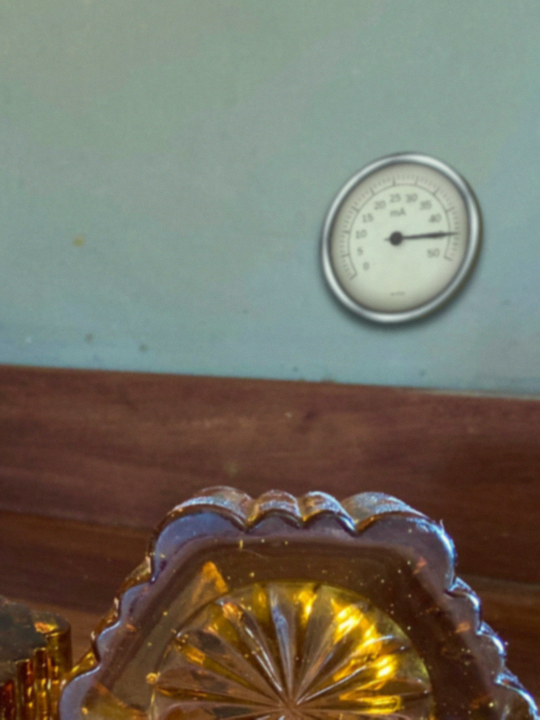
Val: 45 mA
